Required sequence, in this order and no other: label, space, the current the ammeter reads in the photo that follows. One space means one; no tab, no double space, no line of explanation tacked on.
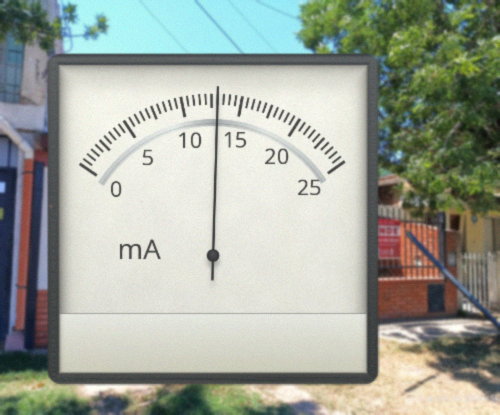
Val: 13 mA
